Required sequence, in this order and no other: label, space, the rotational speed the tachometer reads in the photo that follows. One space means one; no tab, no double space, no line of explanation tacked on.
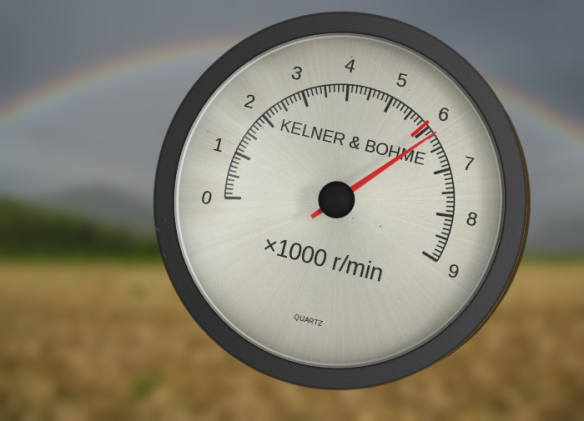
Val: 6200 rpm
